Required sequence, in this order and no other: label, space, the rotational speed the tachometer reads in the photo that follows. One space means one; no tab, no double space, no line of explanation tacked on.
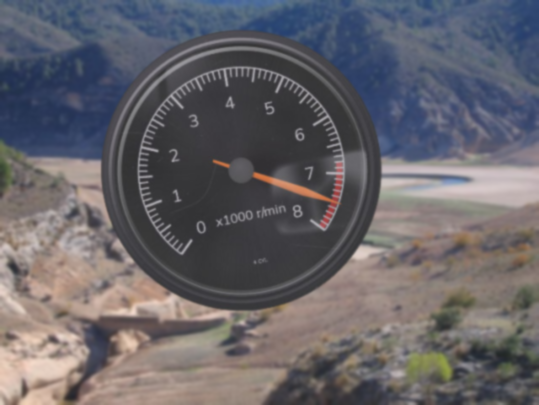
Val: 7500 rpm
